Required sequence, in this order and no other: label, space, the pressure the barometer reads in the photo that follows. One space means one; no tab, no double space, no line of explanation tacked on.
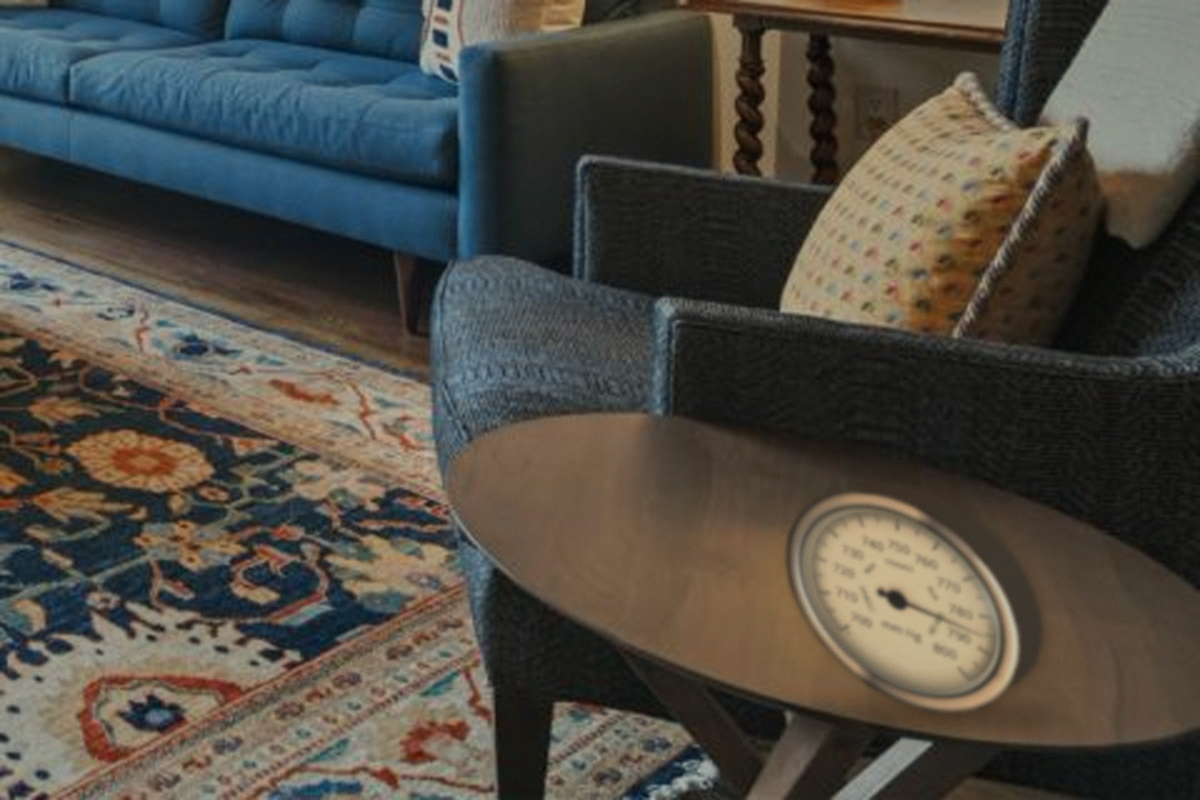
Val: 785 mmHg
